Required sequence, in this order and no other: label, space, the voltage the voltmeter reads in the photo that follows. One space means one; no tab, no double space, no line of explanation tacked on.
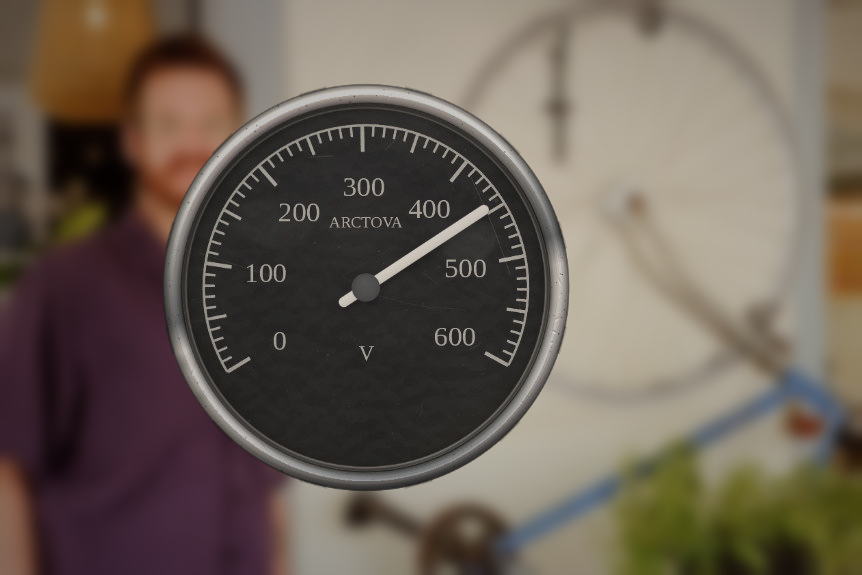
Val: 445 V
